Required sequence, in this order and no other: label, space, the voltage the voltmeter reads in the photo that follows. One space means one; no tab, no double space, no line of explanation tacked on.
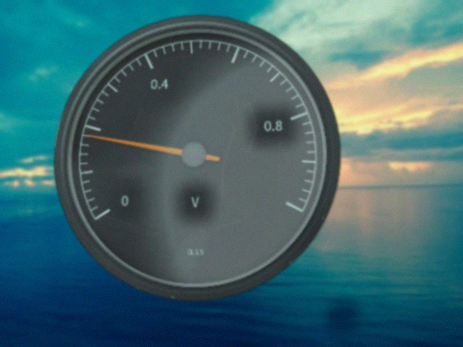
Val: 0.18 V
